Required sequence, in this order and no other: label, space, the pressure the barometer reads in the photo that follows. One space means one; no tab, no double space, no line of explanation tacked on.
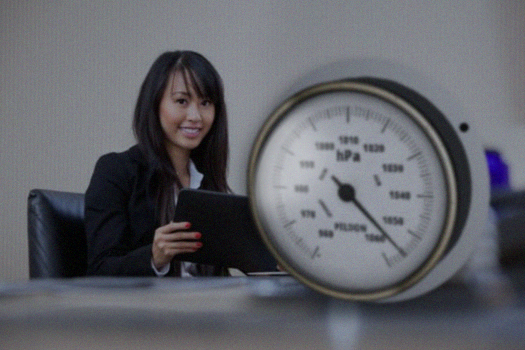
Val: 1055 hPa
